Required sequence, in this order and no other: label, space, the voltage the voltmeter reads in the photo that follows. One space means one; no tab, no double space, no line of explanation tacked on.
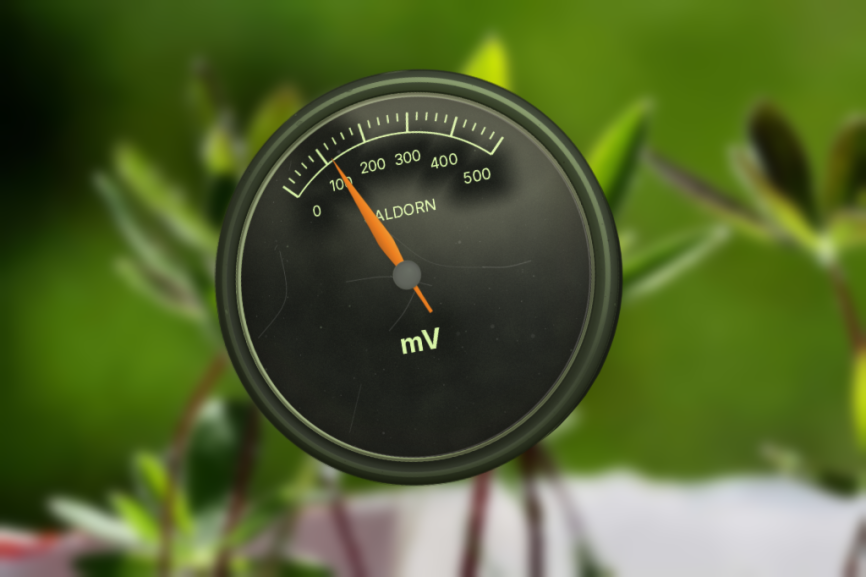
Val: 120 mV
